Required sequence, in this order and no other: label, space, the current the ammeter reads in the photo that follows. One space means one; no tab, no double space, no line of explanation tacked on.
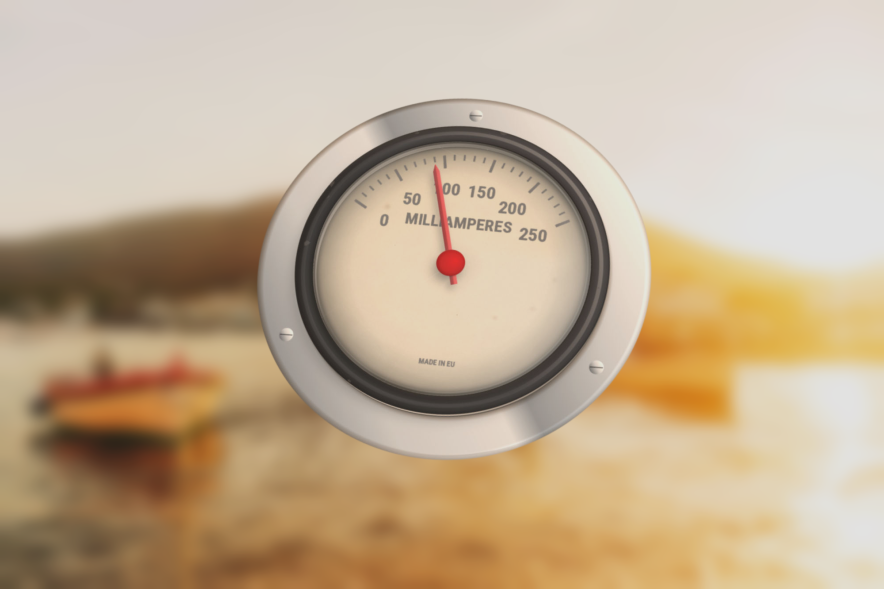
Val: 90 mA
